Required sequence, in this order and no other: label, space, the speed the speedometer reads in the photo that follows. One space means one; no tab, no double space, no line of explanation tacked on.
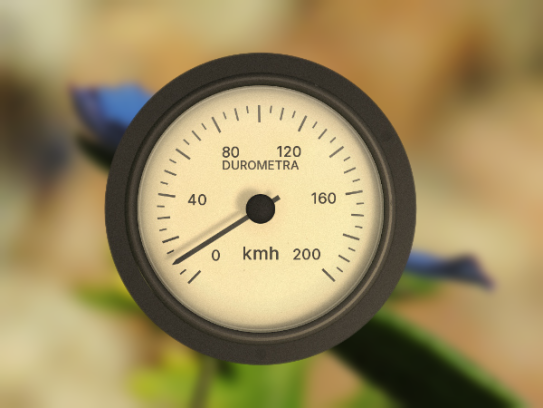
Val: 10 km/h
